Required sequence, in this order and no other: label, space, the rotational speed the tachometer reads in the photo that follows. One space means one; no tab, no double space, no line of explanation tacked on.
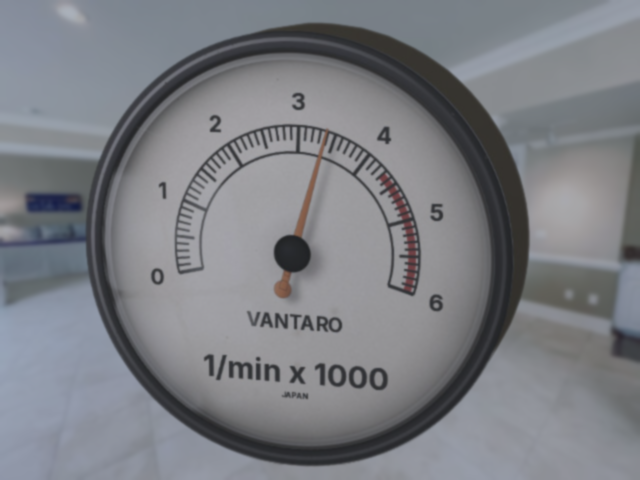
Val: 3400 rpm
